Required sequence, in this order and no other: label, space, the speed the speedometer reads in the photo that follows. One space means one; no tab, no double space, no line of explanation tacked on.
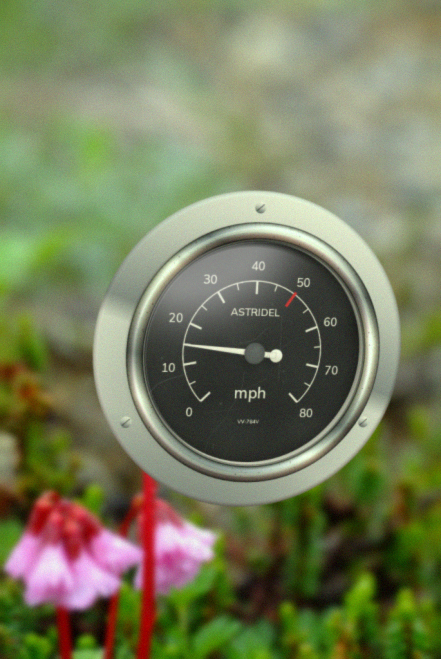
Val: 15 mph
